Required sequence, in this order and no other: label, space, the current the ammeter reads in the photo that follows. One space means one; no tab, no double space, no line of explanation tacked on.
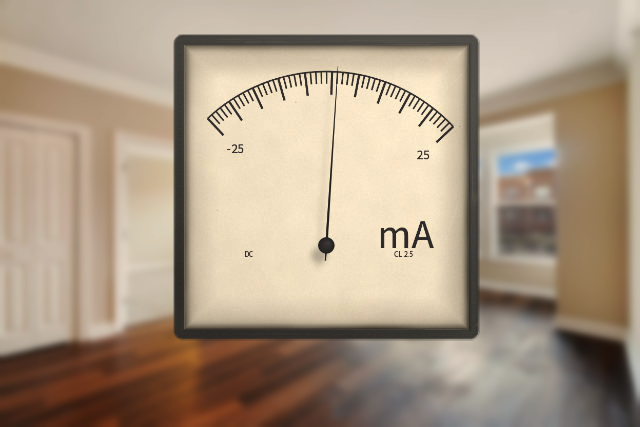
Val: 1 mA
